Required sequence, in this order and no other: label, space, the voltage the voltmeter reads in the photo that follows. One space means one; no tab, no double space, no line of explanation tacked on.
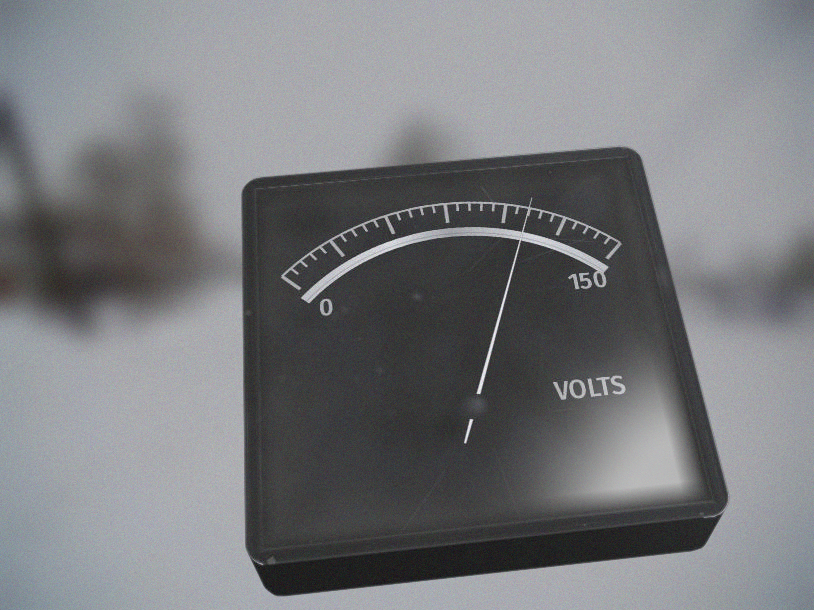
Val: 110 V
